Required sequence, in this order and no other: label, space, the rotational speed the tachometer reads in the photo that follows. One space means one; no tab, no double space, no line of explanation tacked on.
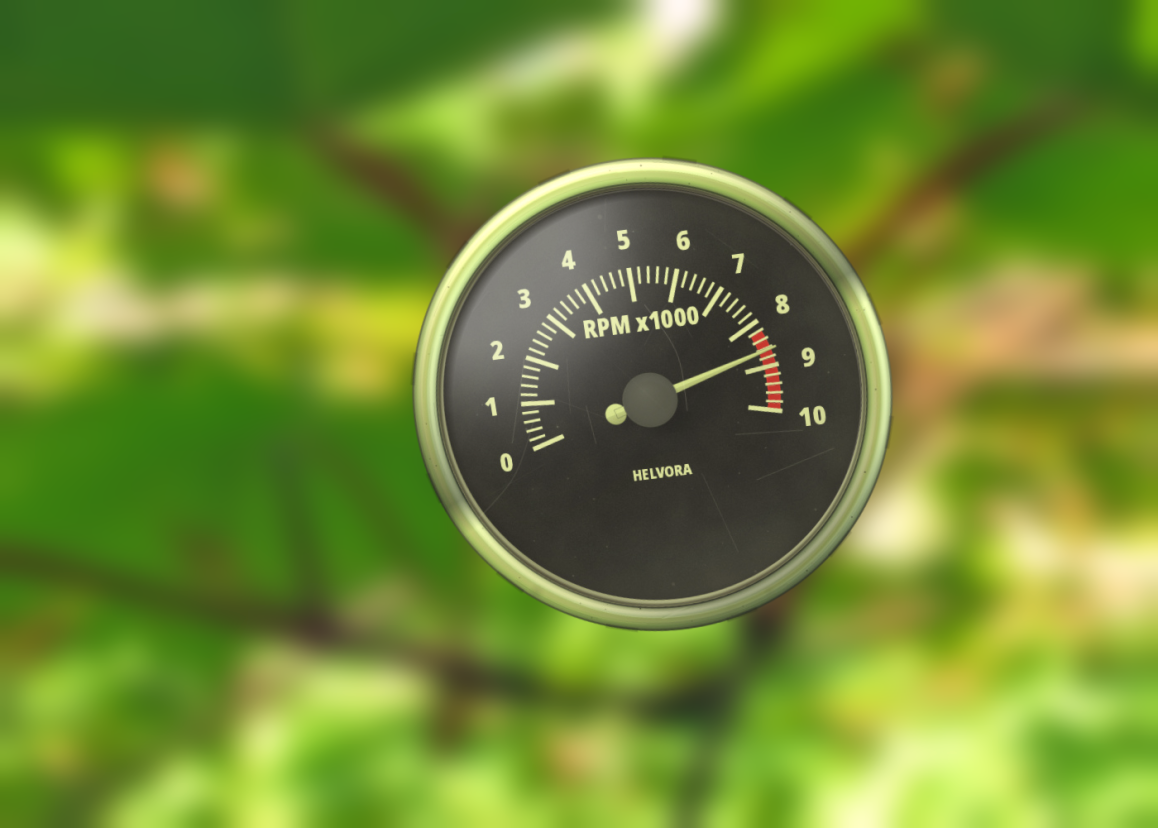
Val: 8600 rpm
